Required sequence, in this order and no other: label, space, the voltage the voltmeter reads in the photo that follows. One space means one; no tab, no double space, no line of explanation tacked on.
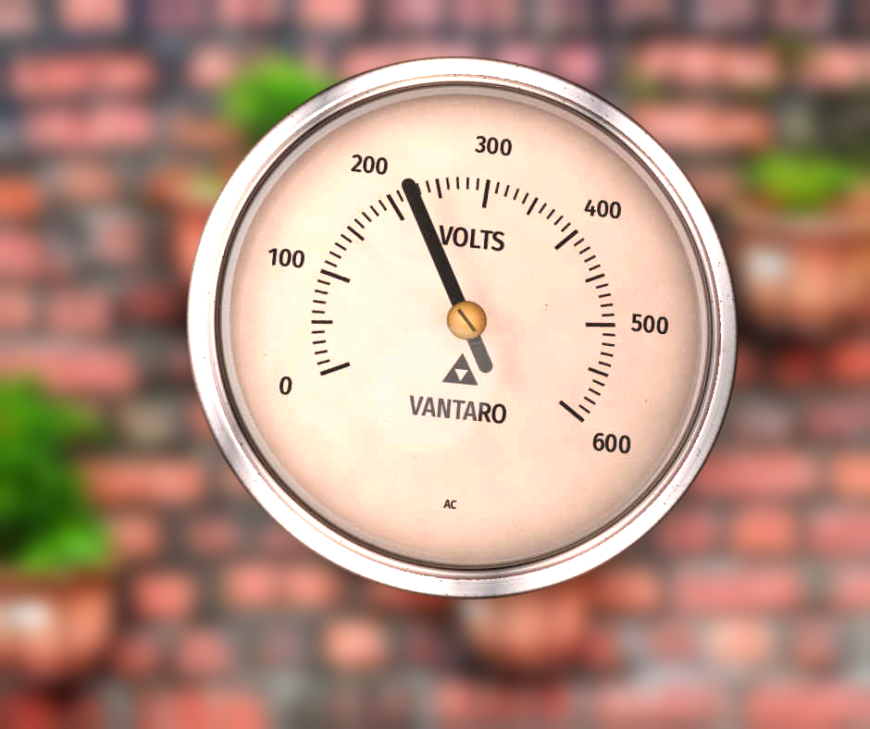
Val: 220 V
